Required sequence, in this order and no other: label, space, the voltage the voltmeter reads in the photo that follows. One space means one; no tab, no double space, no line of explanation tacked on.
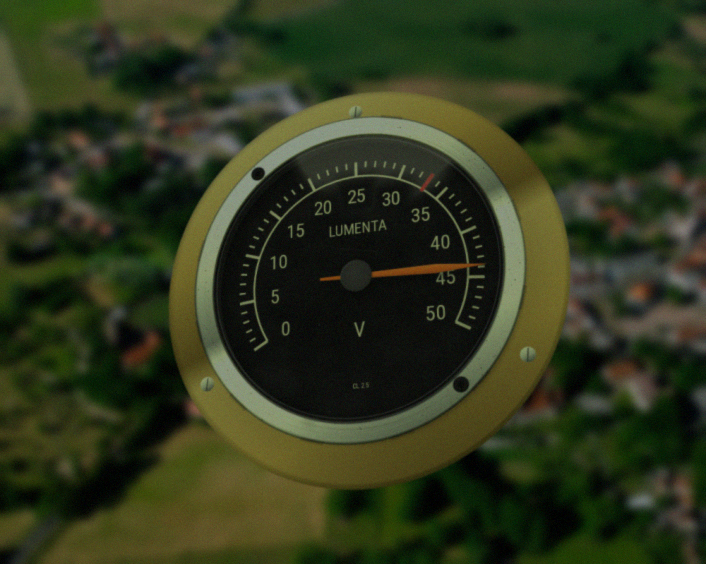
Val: 44 V
